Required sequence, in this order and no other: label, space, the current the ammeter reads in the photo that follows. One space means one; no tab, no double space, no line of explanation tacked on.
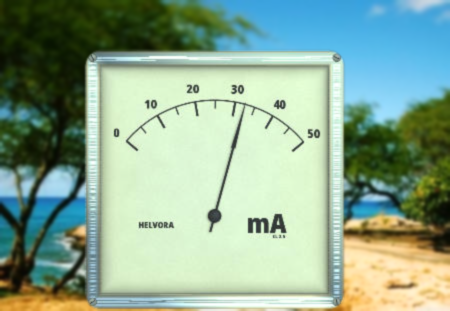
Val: 32.5 mA
